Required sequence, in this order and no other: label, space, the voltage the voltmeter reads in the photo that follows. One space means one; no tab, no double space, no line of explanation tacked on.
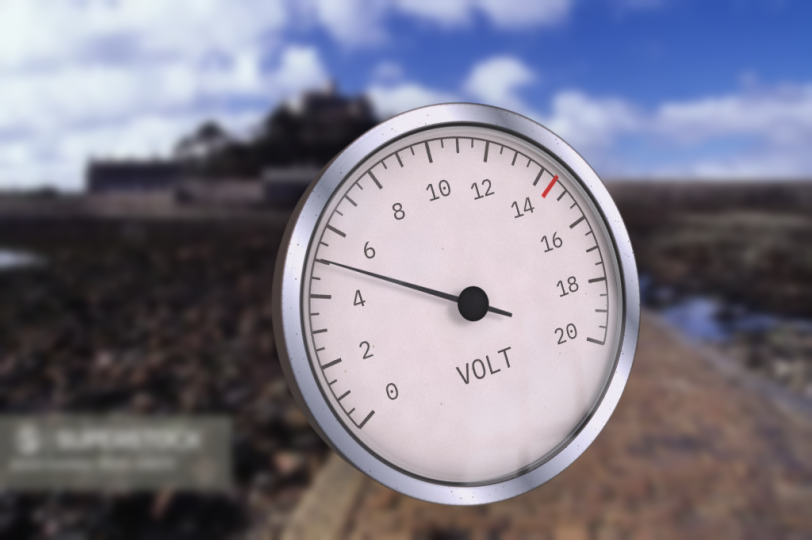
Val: 5 V
